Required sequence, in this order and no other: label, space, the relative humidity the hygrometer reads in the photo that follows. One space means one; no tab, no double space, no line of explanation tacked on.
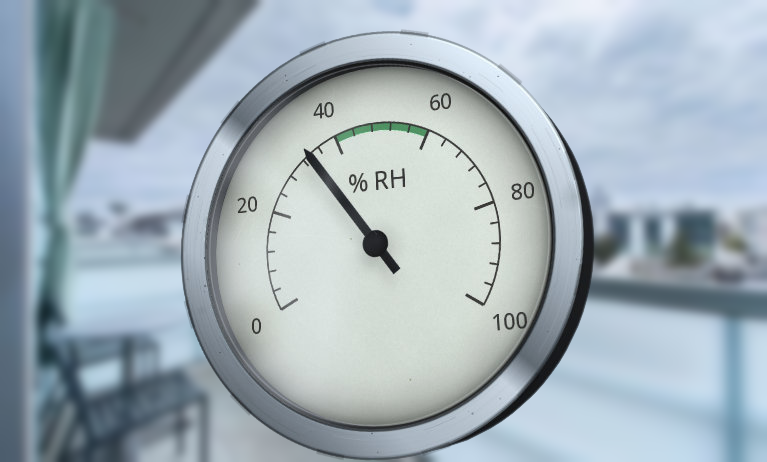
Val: 34 %
